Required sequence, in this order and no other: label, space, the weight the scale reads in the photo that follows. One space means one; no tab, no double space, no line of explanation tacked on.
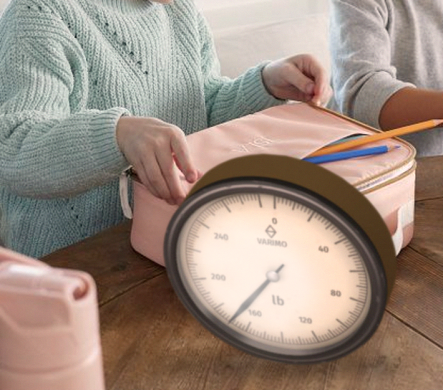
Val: 170 lb
